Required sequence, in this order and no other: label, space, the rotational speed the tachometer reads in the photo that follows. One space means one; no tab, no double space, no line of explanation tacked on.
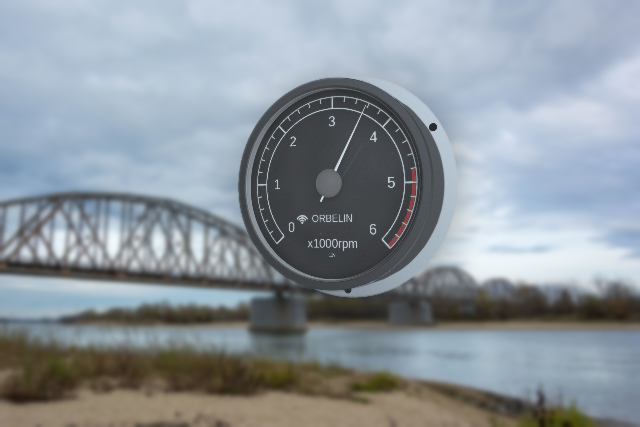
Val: 3600 rpm
